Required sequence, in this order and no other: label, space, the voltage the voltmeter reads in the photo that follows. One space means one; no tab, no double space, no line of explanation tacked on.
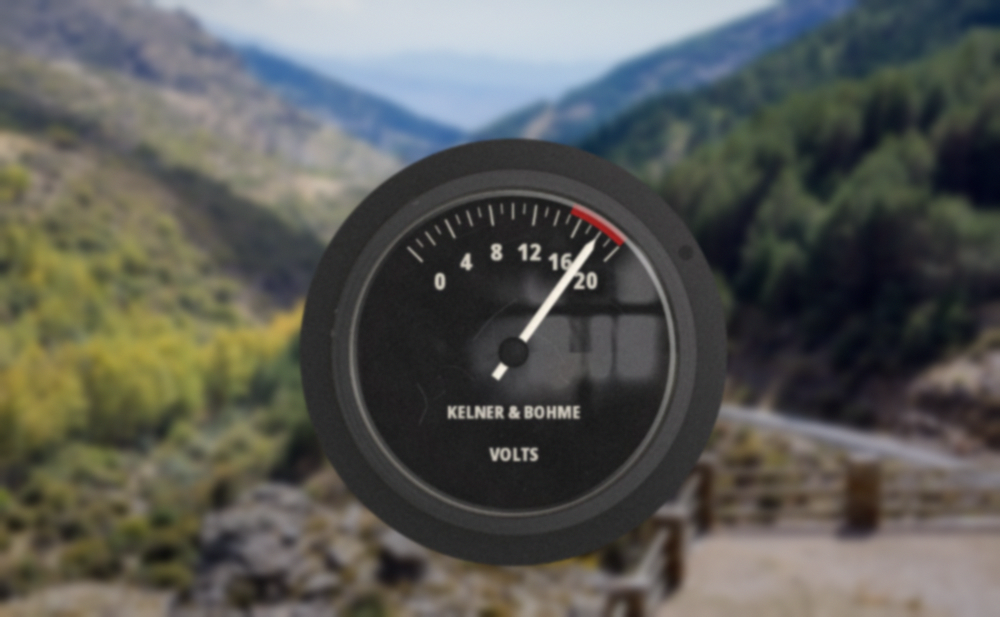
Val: 18 V
